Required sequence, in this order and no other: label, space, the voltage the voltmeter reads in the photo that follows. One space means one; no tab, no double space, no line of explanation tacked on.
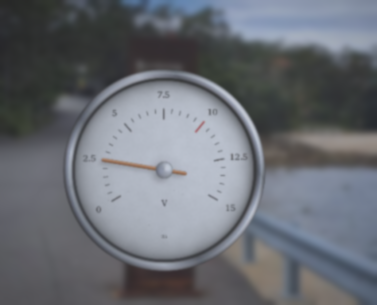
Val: 2.5 V
